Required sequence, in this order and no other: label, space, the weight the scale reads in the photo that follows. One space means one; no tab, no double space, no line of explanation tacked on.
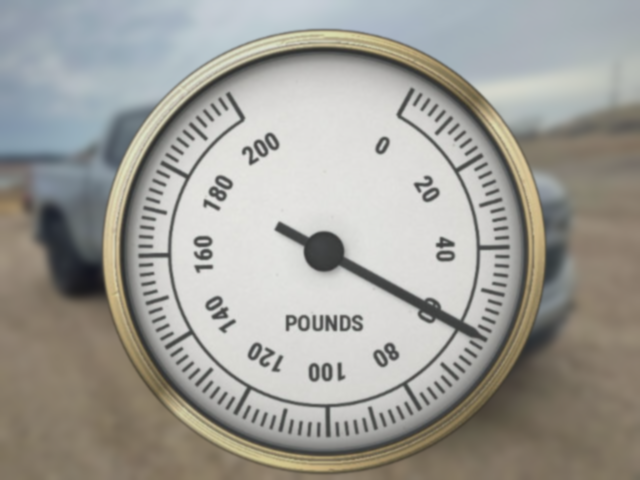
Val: 60 lb
